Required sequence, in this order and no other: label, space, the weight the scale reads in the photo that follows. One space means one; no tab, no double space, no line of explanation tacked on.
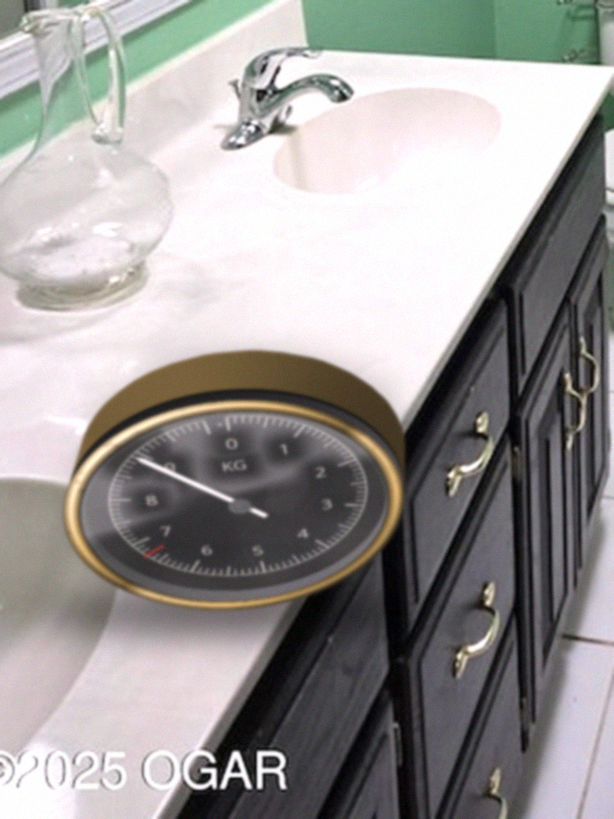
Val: 9 kg
